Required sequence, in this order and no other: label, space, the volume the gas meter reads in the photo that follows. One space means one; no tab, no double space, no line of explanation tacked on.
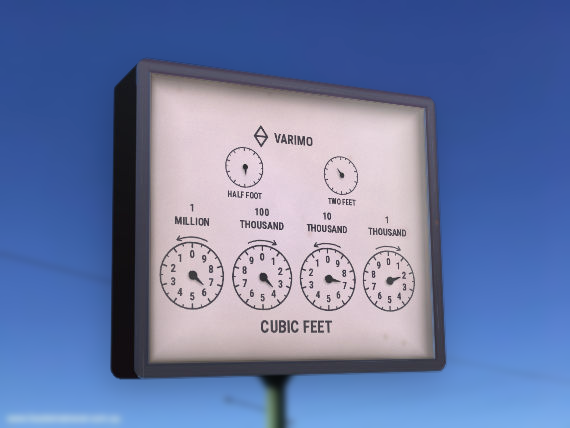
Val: 637200 ft³
